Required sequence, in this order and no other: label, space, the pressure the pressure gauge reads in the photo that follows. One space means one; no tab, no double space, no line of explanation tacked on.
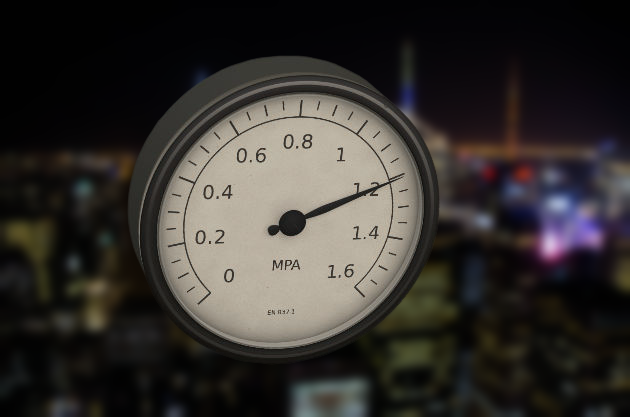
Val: 1.2 MPa
